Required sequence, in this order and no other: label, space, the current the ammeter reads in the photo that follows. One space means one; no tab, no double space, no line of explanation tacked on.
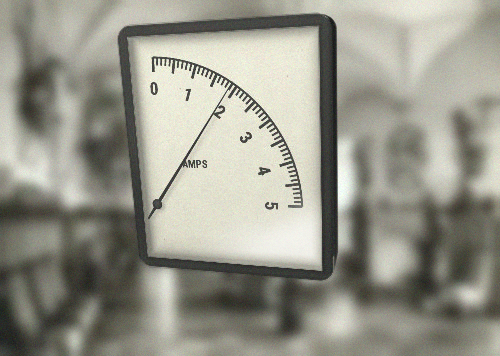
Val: 1.9 A
